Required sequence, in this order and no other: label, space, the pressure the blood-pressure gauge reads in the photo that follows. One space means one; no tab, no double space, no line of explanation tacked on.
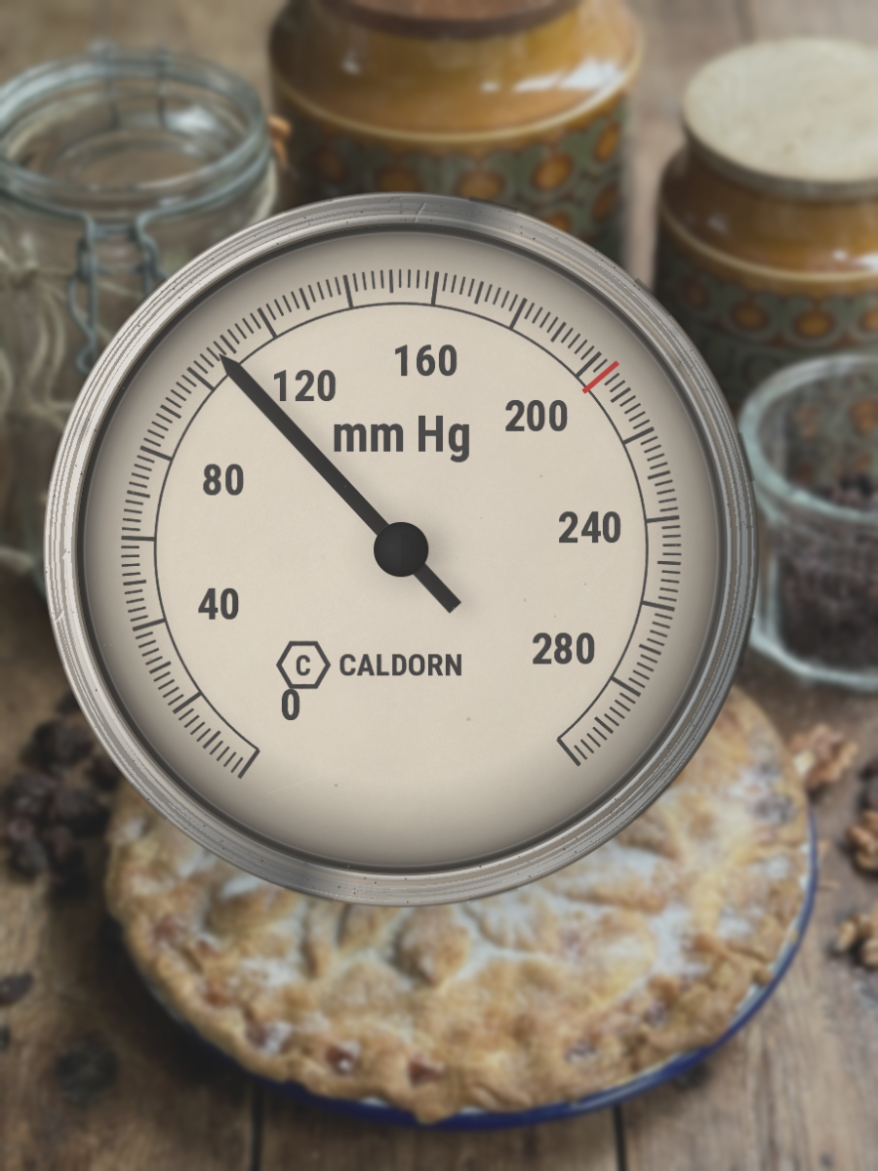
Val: 107 mmHg
